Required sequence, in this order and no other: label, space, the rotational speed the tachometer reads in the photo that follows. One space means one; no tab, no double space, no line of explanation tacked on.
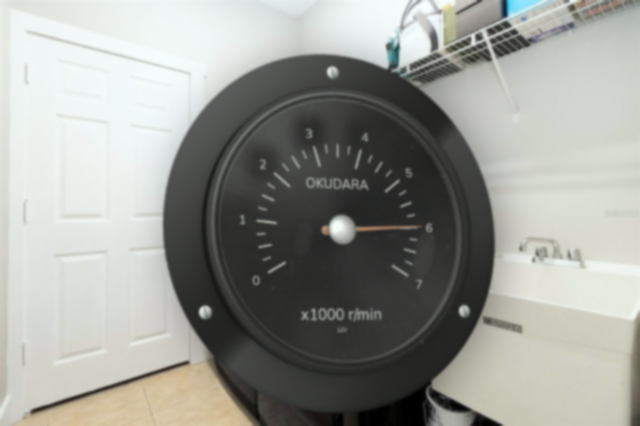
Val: 6000 rpm
